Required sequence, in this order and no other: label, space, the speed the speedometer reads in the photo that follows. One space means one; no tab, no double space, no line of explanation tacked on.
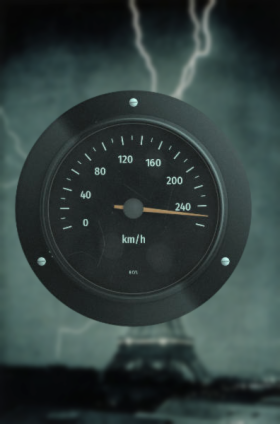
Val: 250 km/h
